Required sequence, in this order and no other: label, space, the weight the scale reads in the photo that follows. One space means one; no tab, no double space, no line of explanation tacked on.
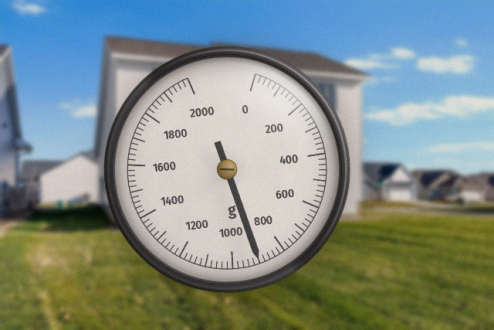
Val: 900 g
